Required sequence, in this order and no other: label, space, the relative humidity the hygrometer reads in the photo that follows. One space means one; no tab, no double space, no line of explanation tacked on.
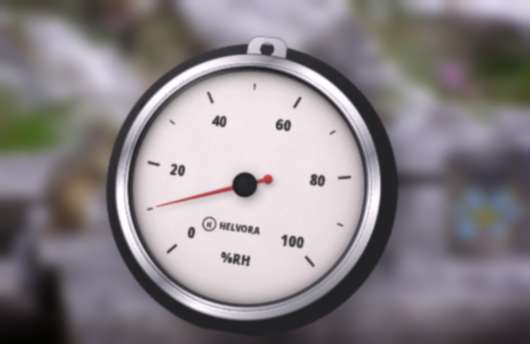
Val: 10 %
